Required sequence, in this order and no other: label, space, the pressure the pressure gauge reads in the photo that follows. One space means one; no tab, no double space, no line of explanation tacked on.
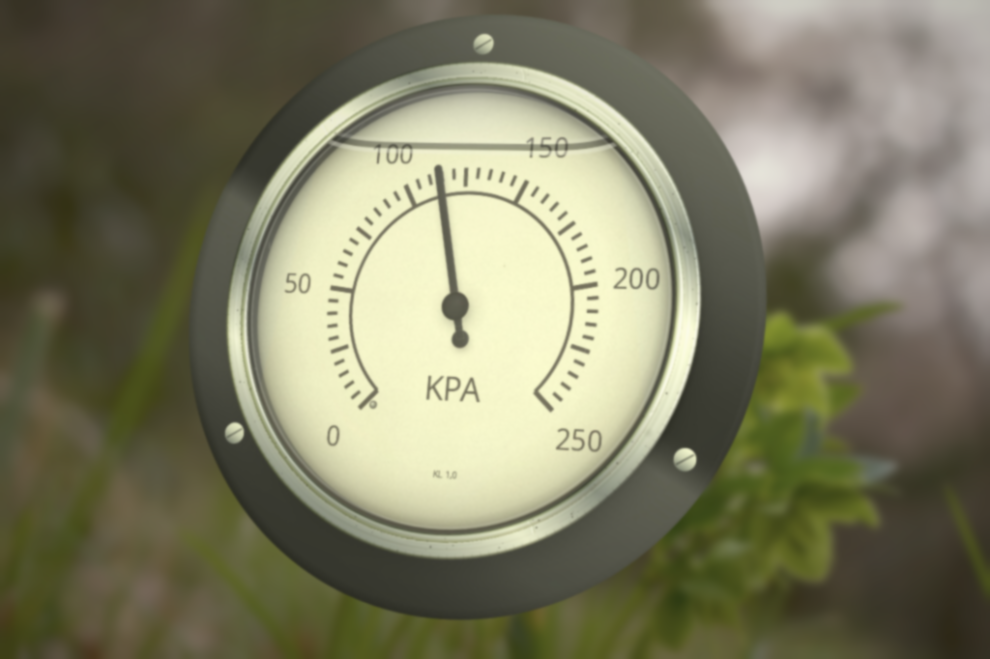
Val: 115 kPa
